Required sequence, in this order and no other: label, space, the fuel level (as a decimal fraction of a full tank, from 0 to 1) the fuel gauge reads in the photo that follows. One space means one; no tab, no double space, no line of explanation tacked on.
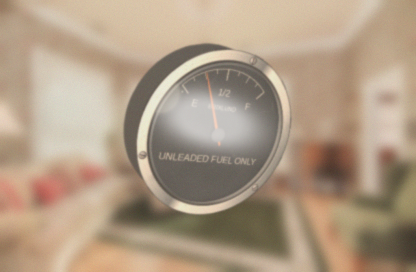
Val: 0.25
